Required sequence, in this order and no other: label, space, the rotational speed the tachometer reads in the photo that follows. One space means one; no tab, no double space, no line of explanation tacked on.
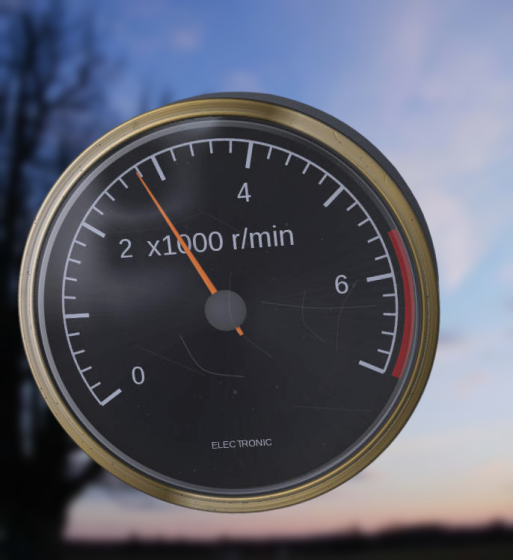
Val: 2800 rpm
